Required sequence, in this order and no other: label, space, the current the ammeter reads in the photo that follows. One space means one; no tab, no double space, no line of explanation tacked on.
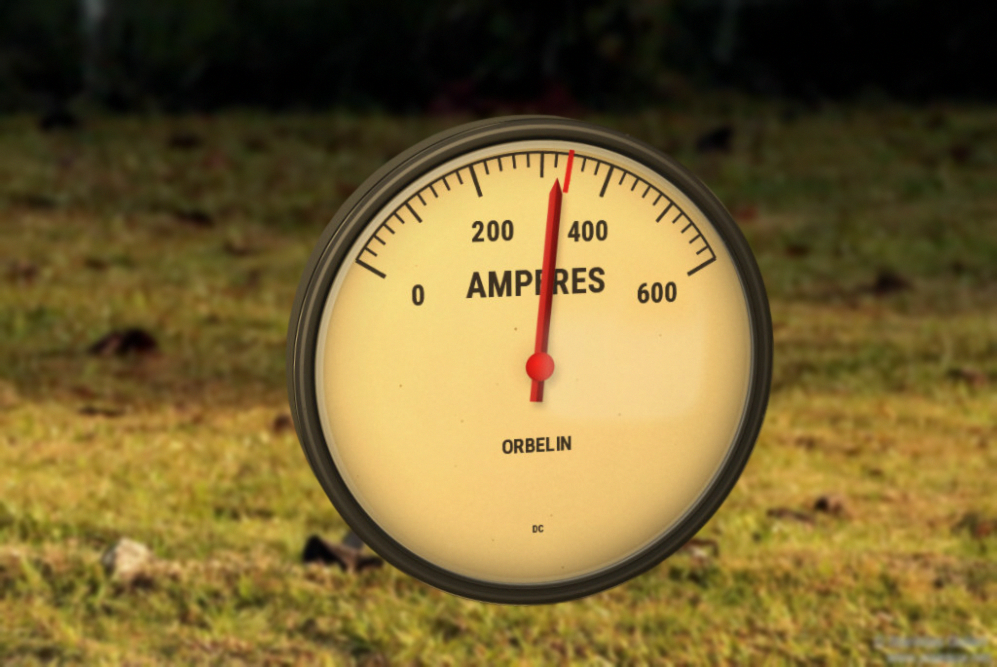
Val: 320 A
